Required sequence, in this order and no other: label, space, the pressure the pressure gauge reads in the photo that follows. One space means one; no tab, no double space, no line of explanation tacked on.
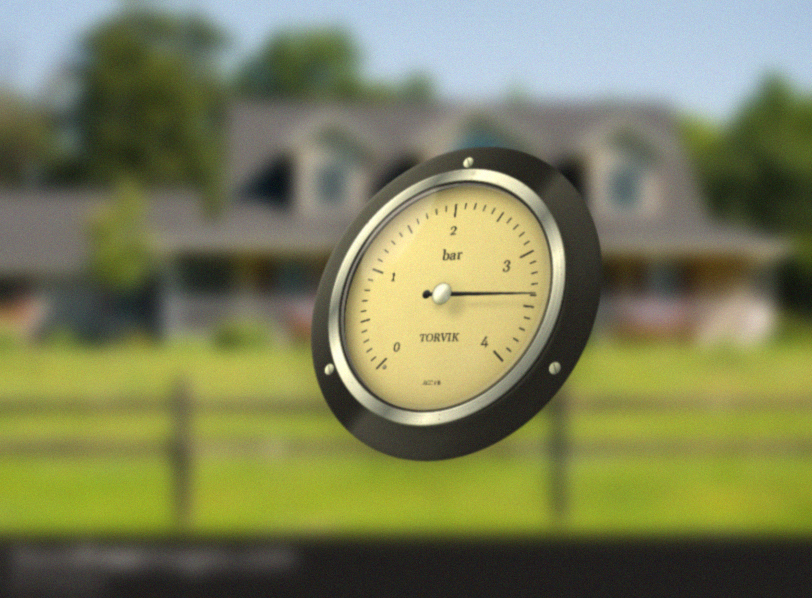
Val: 3.4 bar
